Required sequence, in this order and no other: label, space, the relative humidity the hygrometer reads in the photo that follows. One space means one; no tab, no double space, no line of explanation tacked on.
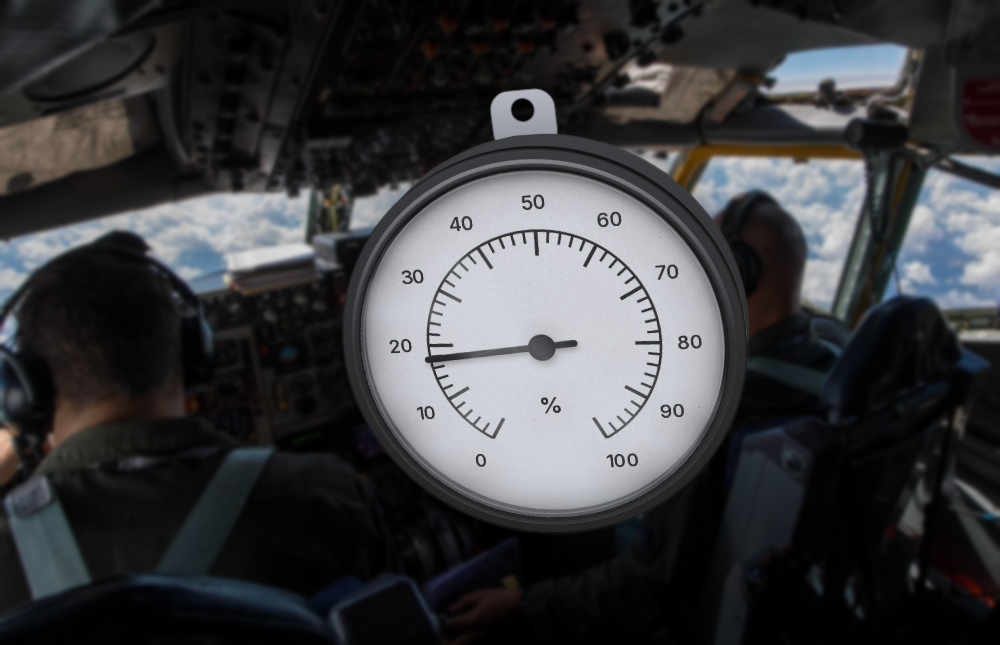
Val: 18 %
